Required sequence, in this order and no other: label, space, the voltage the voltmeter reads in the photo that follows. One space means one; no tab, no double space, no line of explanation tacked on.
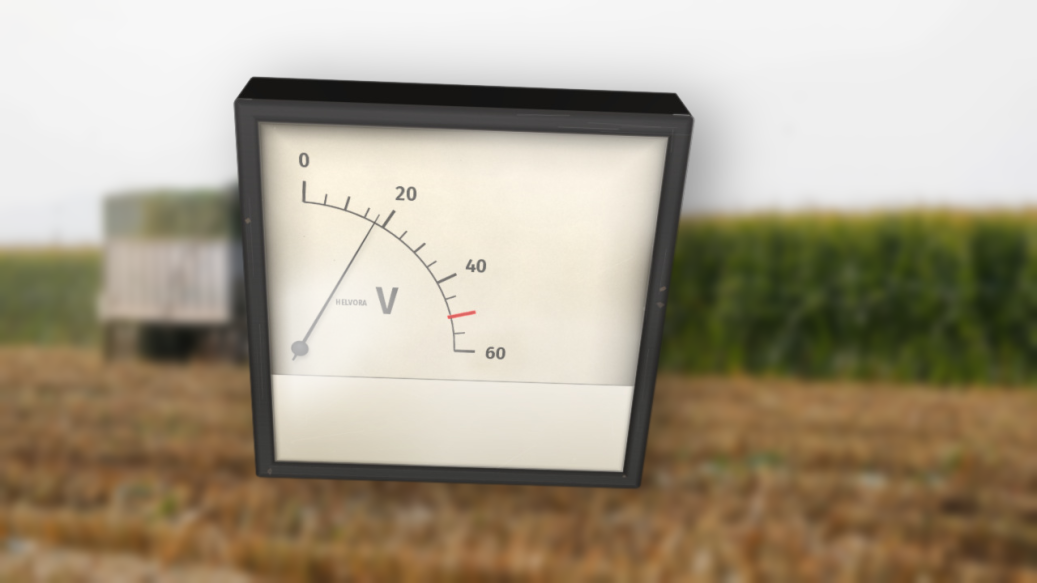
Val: 17.5 V
